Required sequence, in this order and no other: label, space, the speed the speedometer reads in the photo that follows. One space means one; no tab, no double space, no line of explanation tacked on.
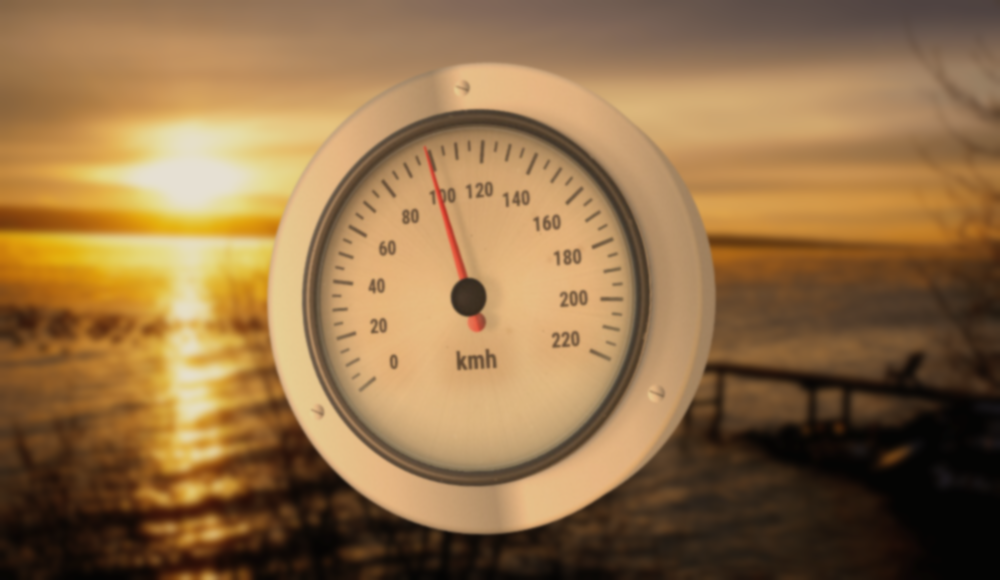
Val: 100 km/h
